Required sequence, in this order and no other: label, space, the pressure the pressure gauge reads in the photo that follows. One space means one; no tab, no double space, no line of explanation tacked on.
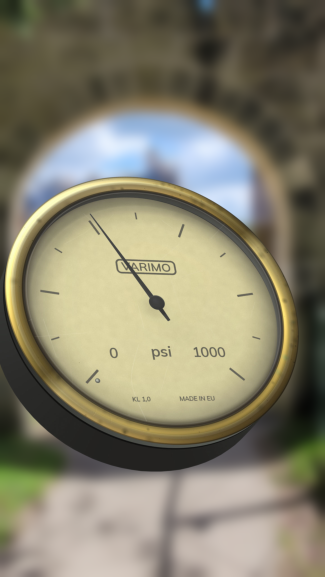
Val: 400 psi
